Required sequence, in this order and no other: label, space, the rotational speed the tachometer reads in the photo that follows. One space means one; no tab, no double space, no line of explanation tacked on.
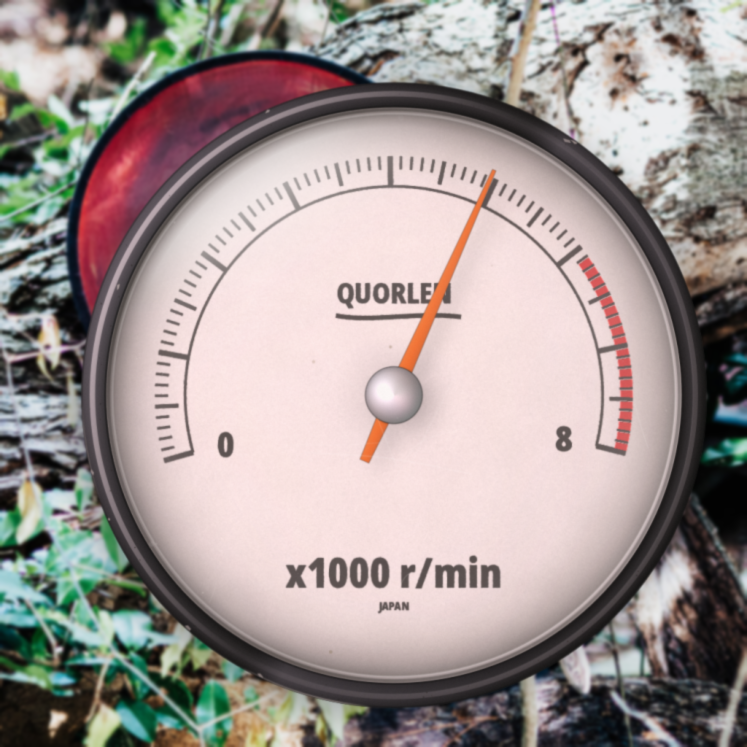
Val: 4950 rpm
